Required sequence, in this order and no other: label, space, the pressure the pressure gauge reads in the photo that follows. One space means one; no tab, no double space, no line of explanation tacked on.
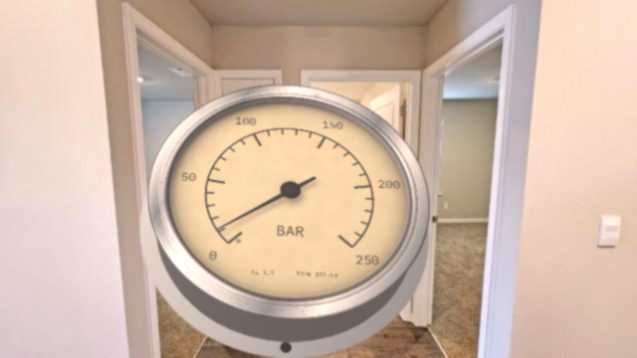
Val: 10 bar
